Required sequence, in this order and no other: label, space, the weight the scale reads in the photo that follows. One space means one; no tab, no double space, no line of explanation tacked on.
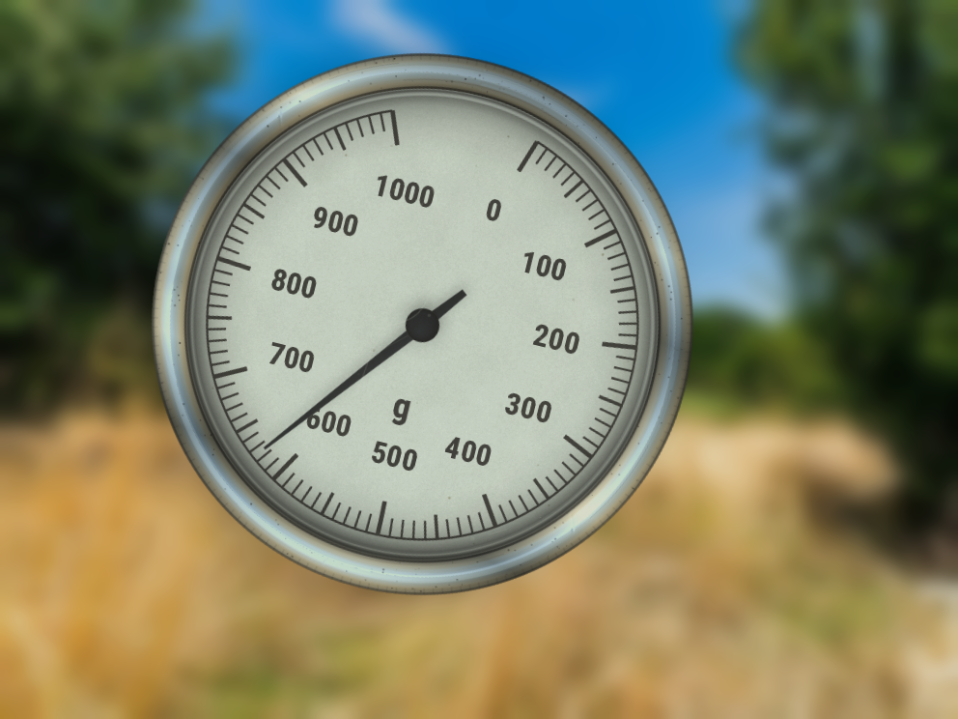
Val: 625 g
